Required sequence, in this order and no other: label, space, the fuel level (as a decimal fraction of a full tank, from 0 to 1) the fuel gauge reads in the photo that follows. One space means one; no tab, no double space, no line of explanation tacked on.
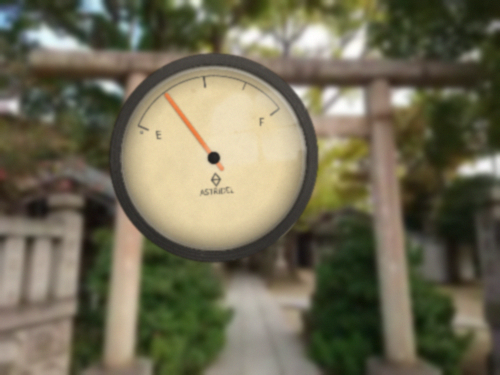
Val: 0.25
